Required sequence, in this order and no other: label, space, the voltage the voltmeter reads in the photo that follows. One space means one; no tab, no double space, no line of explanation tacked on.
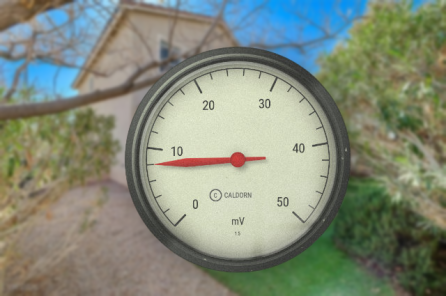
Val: 8 mV
